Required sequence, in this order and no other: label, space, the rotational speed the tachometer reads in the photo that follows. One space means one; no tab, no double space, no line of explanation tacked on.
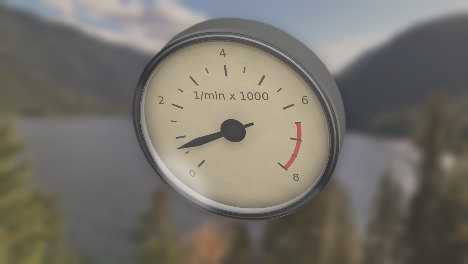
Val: 750 rpm
